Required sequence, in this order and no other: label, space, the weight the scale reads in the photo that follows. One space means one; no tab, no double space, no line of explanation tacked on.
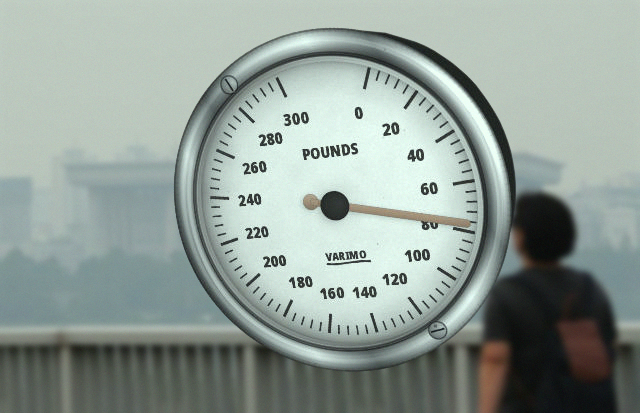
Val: 76 lb
